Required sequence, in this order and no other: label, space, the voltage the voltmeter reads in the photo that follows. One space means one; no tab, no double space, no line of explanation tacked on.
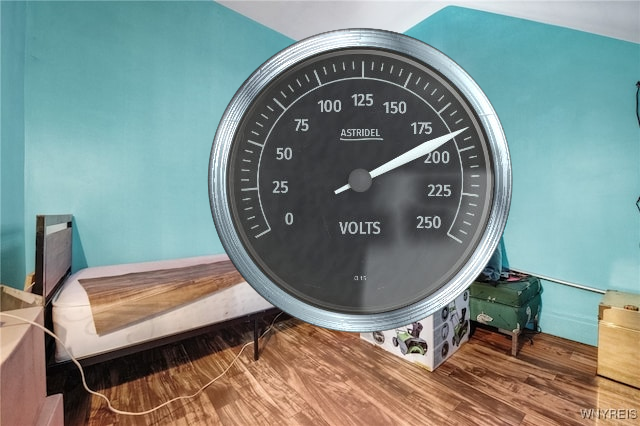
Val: 190 V
